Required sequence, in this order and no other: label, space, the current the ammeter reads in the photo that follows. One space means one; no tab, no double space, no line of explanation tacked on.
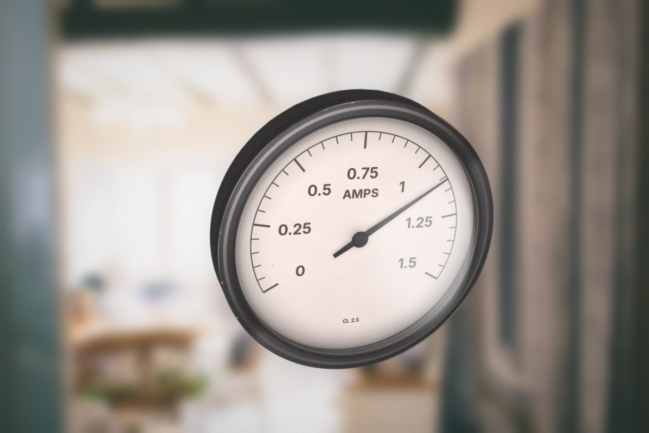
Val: 1.1 A
